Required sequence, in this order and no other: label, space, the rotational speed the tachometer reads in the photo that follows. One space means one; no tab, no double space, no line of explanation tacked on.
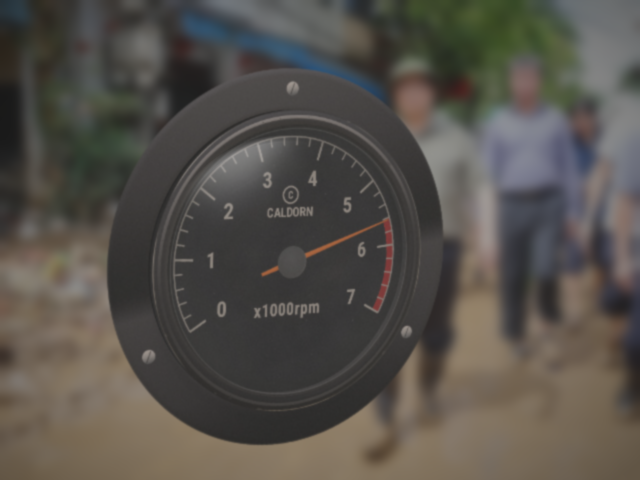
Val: 5600 rpm
